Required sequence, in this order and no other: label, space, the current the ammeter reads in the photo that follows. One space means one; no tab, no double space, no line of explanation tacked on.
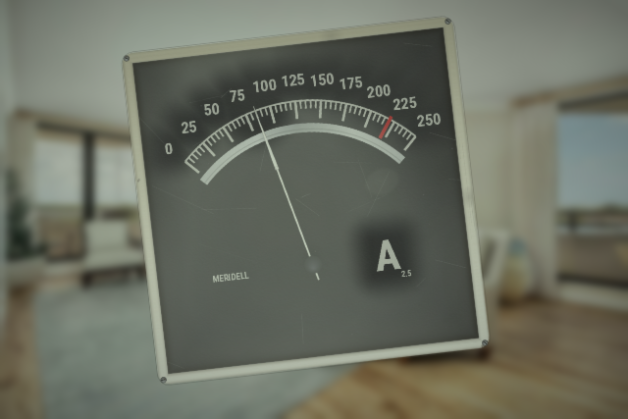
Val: 85 A
